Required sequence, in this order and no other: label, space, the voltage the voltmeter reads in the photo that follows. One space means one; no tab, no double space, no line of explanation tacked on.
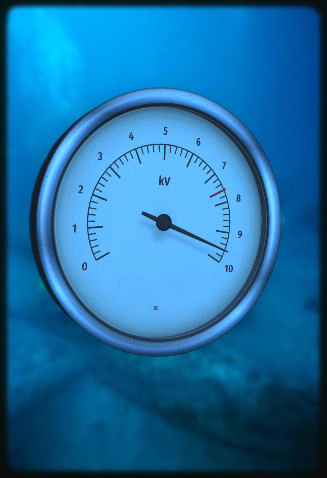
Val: 9.6 kV
